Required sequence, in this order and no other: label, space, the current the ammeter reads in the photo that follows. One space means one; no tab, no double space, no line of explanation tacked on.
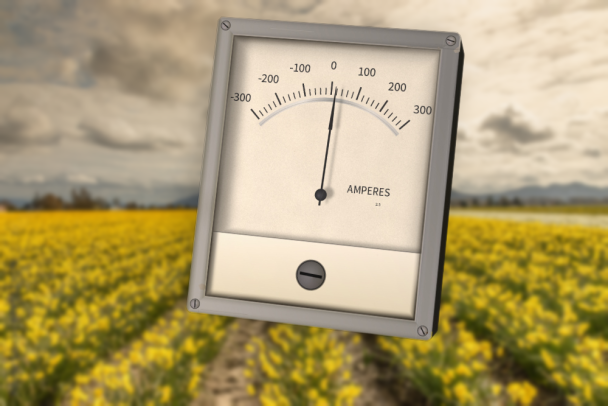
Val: 20 A
